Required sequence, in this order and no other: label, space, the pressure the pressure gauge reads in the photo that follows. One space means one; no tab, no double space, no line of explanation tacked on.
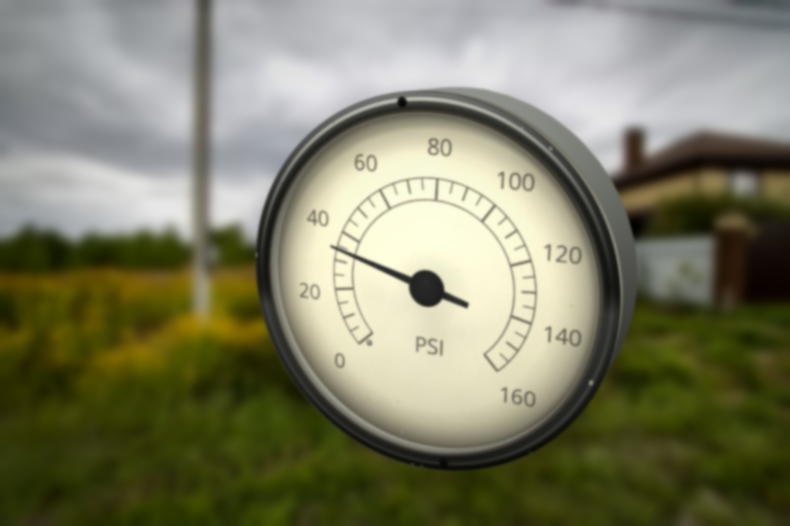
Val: 35 psi
